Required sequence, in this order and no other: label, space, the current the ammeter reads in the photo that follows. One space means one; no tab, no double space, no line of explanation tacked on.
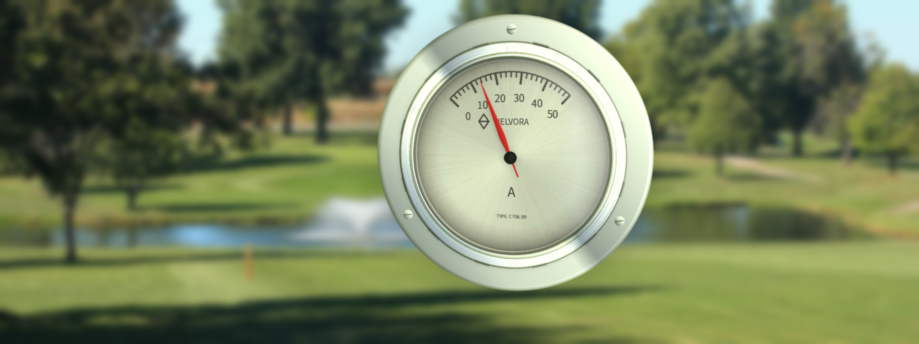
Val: 14 A
